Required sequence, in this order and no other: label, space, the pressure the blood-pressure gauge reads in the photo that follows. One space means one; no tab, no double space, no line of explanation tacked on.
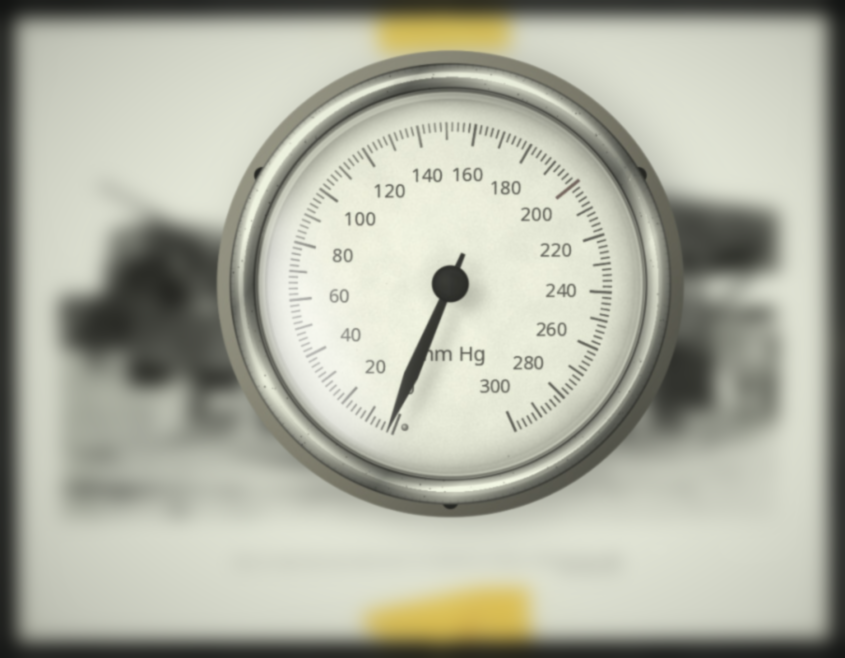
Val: 2 mmHg
